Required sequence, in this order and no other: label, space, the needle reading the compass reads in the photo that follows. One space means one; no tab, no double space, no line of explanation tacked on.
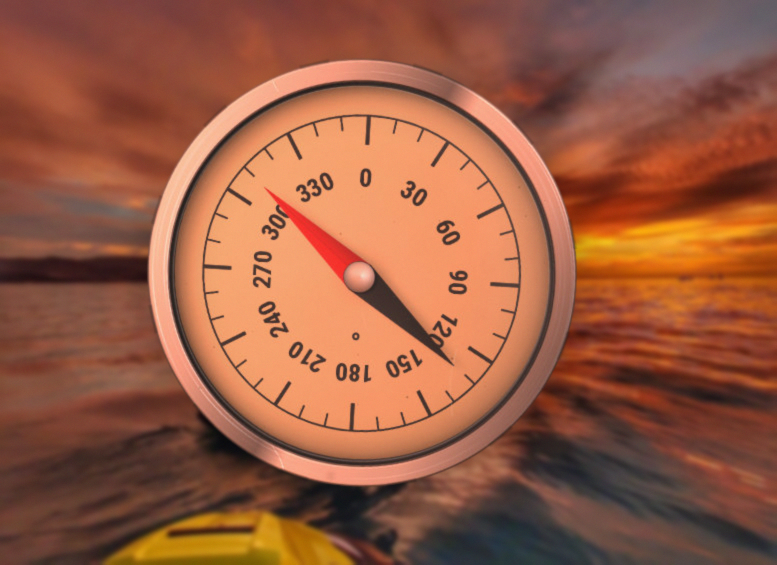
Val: 310 °
